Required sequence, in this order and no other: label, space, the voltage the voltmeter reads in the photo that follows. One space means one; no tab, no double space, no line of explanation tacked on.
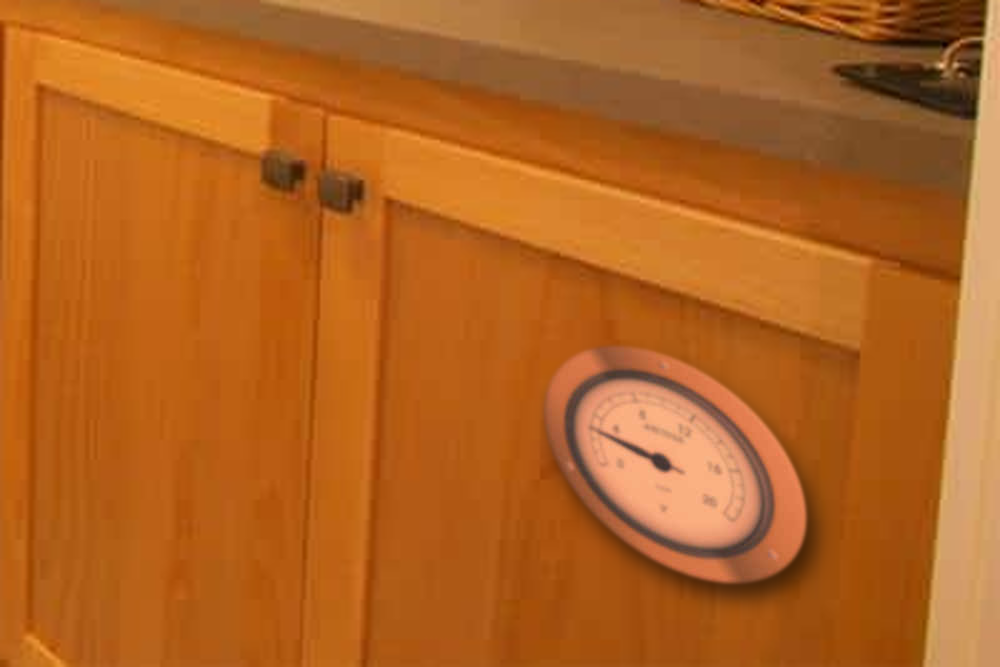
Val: 3 V
